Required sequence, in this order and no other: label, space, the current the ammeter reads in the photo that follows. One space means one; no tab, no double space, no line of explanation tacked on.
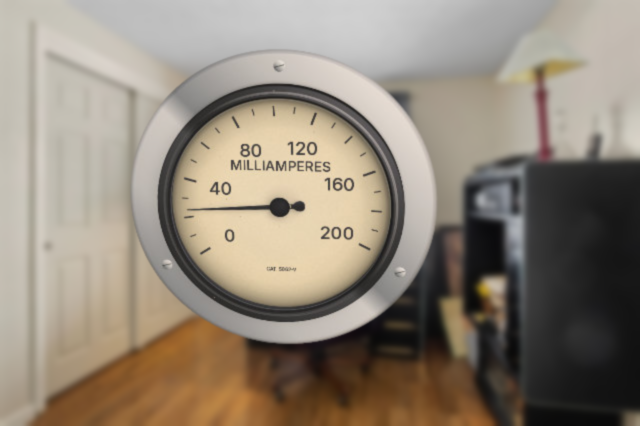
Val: 25 mA
